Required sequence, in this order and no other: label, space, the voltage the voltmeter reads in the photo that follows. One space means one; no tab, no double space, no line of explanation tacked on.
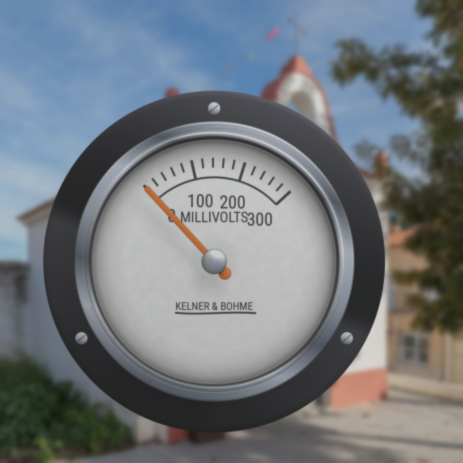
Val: 0 mV
